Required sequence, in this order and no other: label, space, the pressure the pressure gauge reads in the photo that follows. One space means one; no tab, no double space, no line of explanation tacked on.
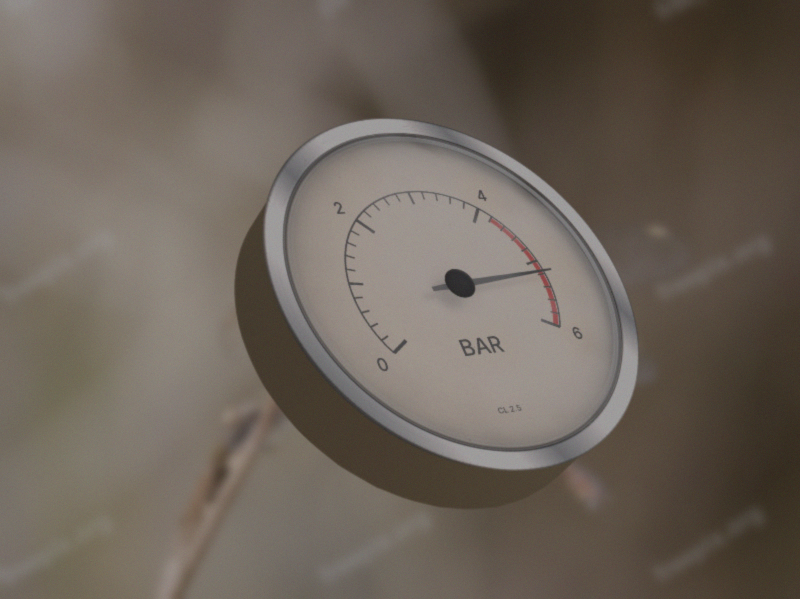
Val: 5.2 bar
